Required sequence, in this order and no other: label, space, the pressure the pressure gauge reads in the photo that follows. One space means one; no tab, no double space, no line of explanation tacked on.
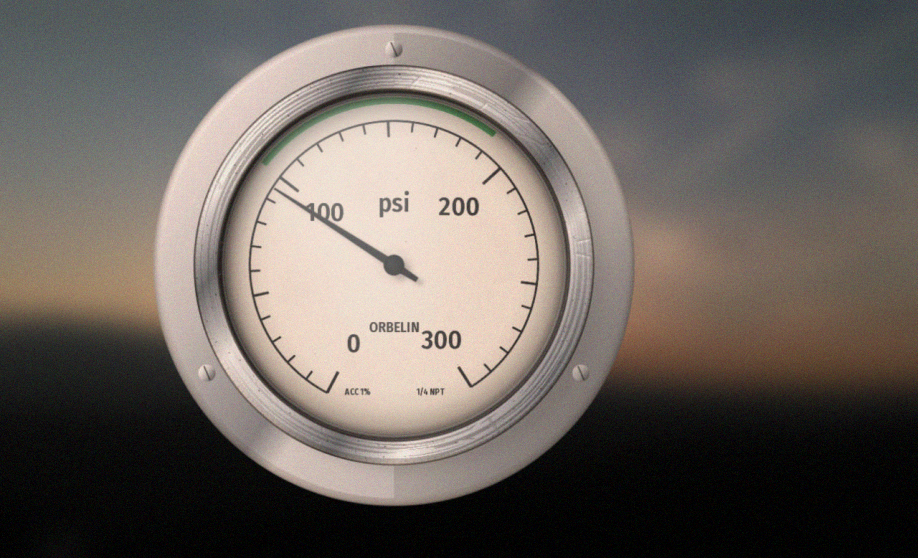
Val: 95 psi
